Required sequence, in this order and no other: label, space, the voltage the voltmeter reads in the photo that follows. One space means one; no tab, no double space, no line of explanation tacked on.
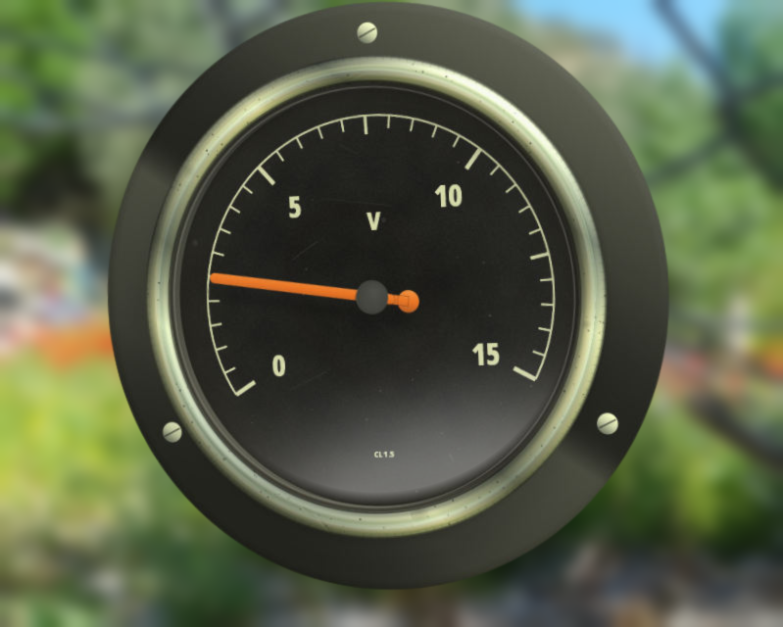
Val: 2.5 V
